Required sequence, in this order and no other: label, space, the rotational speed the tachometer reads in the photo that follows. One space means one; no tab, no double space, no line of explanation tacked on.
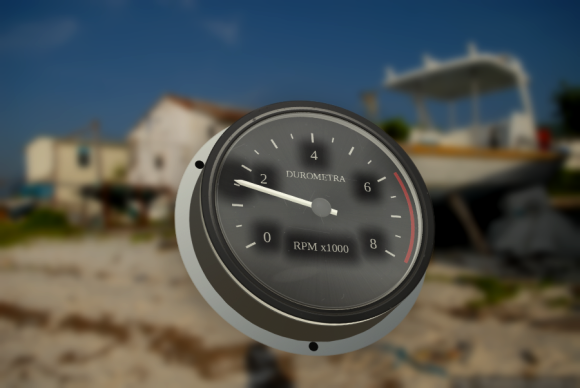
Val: 1500 rpm
